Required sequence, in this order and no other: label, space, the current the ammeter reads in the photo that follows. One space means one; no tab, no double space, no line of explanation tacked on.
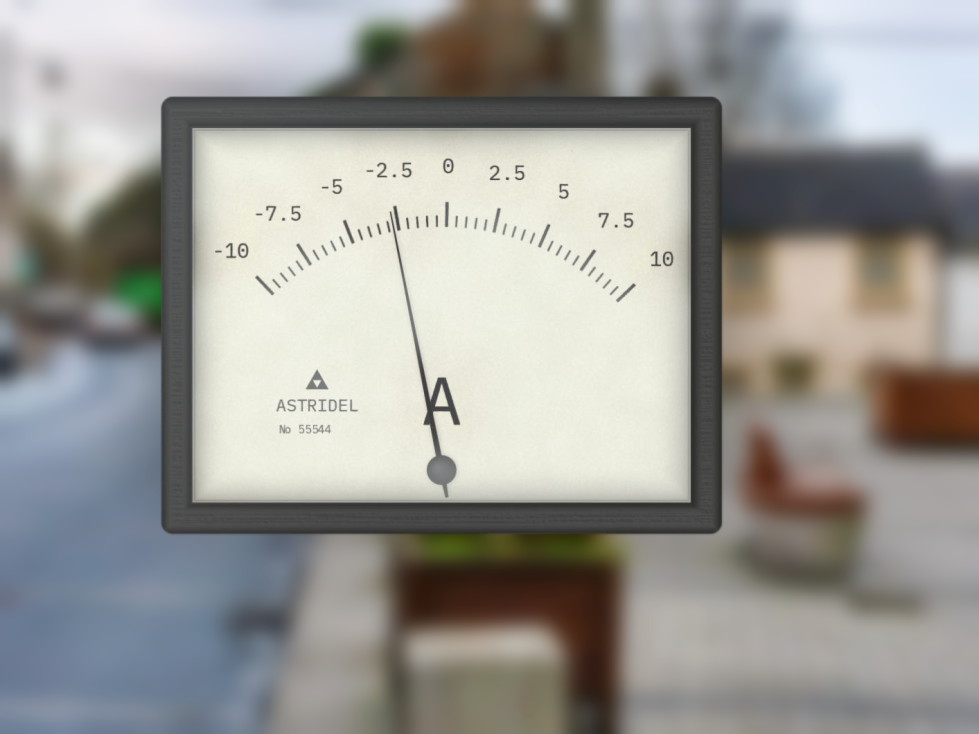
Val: -2.75 A
